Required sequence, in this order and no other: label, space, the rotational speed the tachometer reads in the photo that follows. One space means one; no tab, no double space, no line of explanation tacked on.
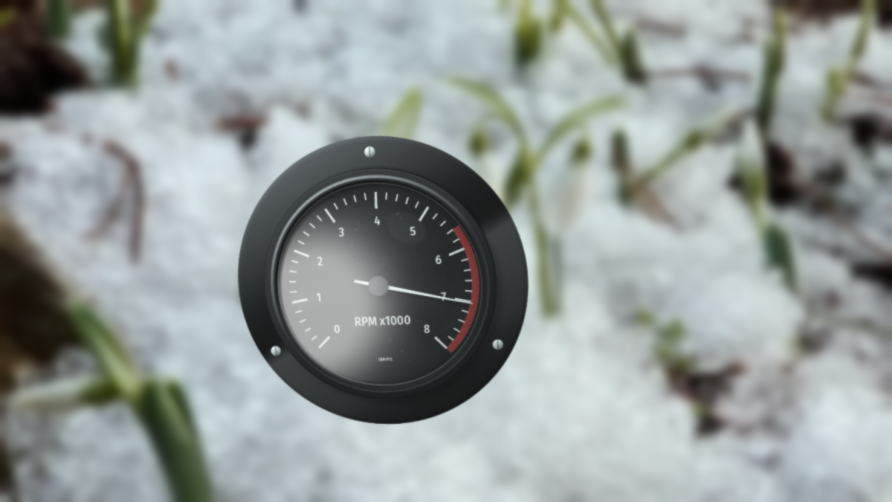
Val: 7000 rpm
